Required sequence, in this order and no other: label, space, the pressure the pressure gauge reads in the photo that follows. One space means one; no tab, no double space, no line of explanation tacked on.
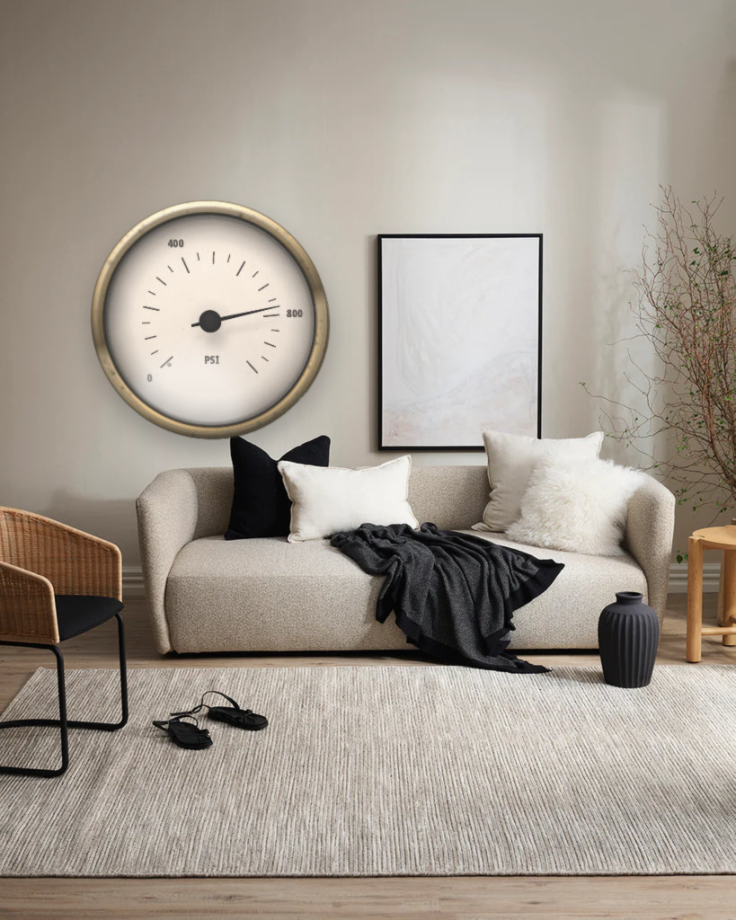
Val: 775 psi
